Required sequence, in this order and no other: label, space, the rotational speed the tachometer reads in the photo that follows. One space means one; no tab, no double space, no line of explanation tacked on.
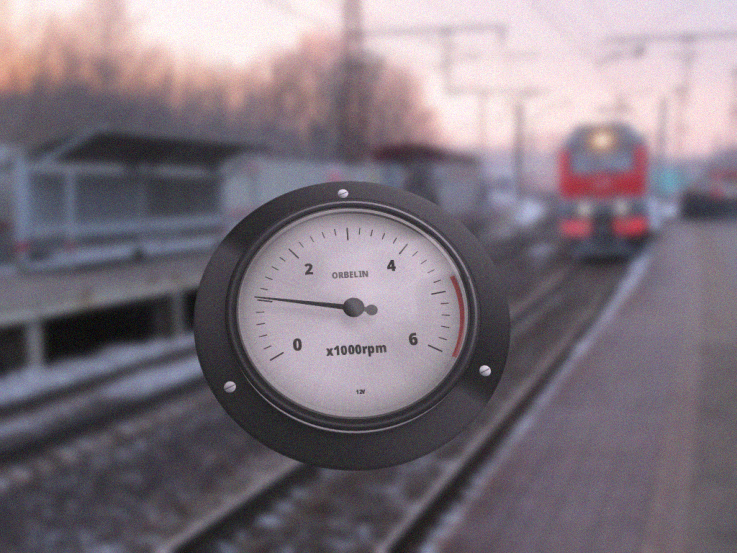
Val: 1000 rpm
